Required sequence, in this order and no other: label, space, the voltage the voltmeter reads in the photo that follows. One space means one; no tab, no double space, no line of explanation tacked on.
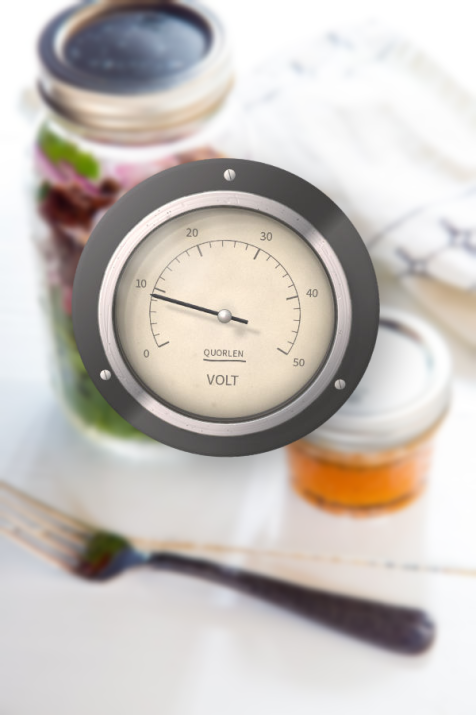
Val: 9 V
